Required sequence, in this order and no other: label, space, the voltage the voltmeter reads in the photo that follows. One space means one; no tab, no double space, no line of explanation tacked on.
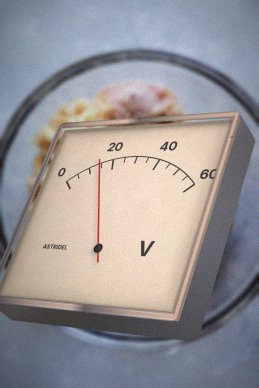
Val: 15 V
